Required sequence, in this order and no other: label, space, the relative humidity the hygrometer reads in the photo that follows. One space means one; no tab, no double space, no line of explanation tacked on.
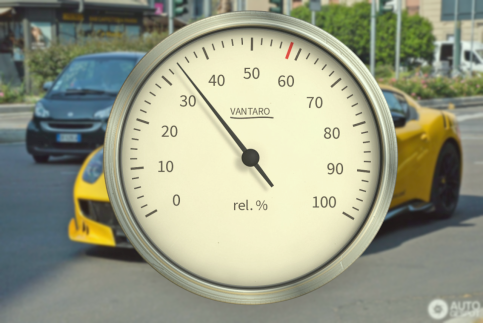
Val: 34 %
